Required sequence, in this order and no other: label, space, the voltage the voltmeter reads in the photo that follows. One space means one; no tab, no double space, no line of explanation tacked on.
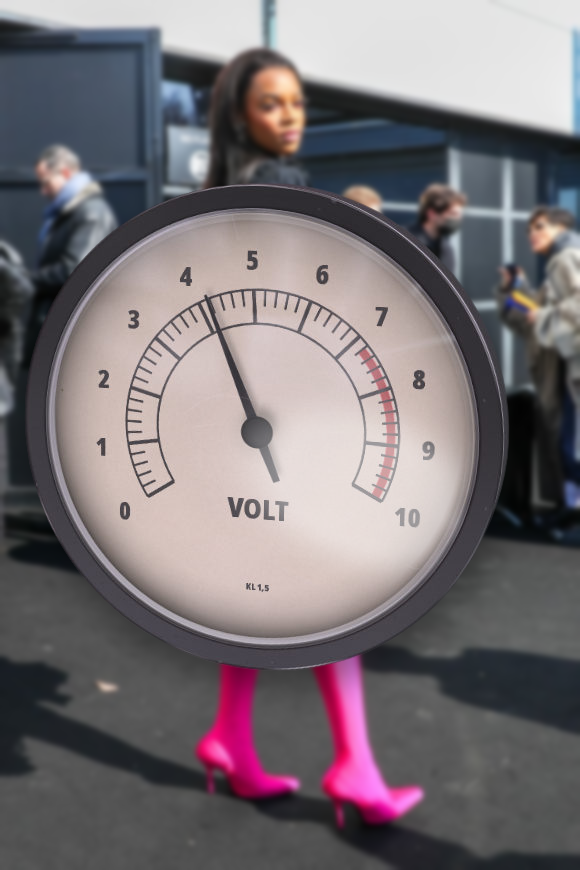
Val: 4.2 V
